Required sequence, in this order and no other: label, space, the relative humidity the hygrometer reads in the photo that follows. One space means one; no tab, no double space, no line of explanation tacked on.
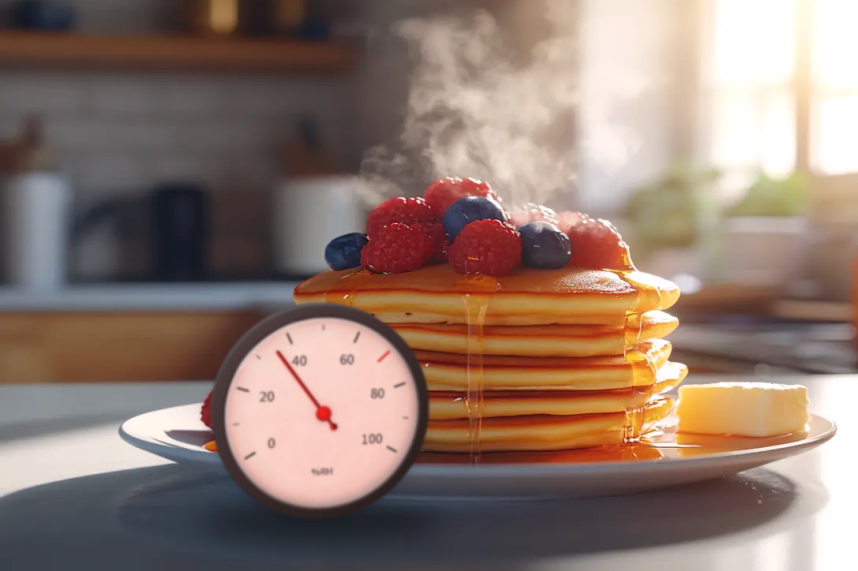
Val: 35 %
